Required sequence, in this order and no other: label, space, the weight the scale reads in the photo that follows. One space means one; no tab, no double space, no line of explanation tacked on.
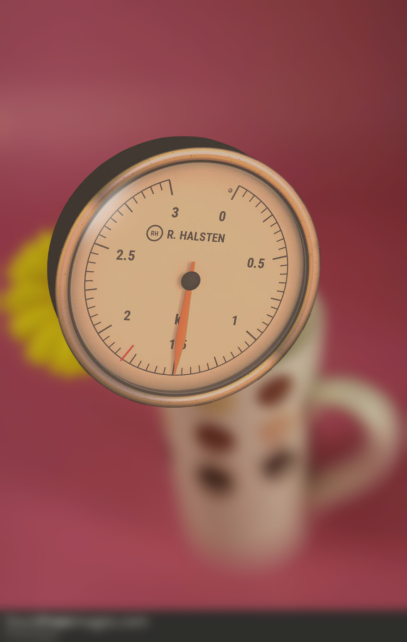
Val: 1.5 kg
